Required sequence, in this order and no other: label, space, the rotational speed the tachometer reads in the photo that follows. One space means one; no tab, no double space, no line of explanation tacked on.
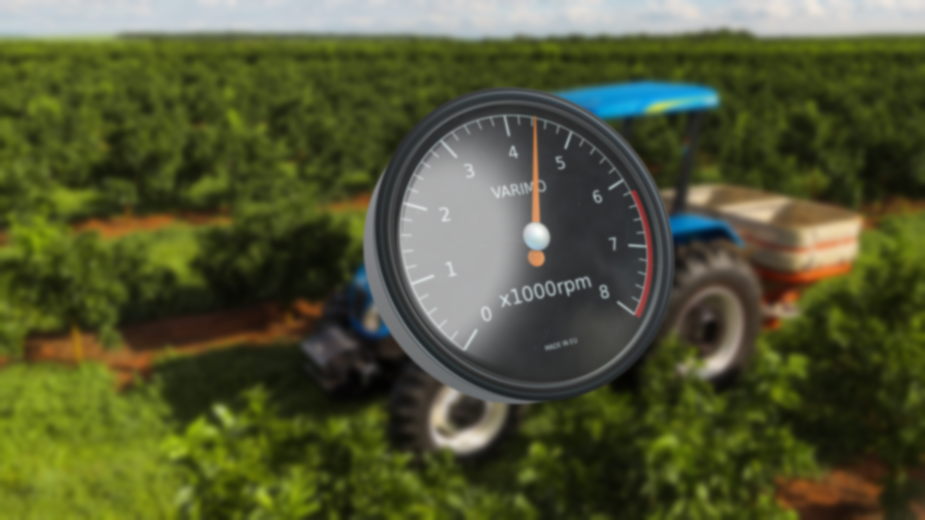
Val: 4400 rpm
